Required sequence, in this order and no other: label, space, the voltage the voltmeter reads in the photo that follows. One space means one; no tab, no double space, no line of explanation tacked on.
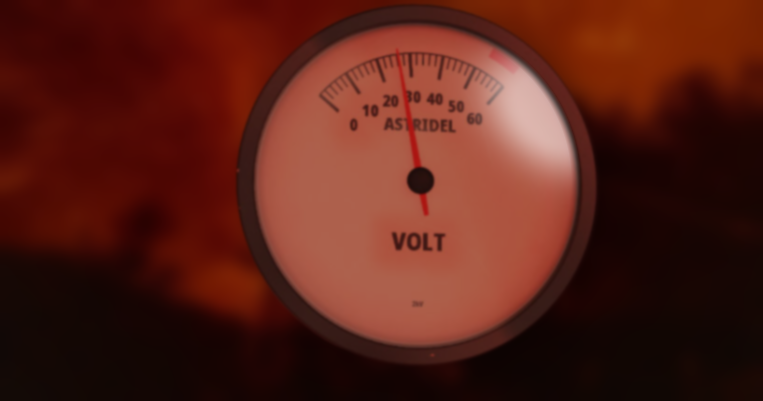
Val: 26 V
